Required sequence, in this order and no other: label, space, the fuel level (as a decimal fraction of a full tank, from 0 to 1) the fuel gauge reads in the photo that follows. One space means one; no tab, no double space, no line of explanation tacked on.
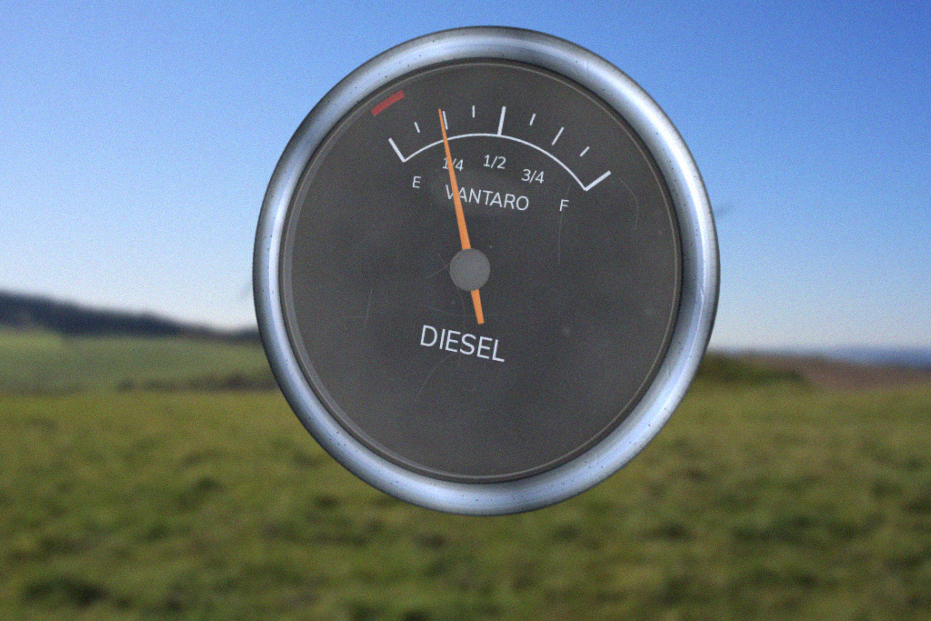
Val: 0.25
